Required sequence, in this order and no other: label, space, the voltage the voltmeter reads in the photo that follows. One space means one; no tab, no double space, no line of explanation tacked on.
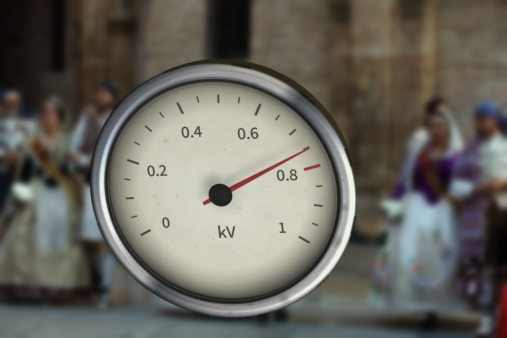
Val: 0.75 kV
